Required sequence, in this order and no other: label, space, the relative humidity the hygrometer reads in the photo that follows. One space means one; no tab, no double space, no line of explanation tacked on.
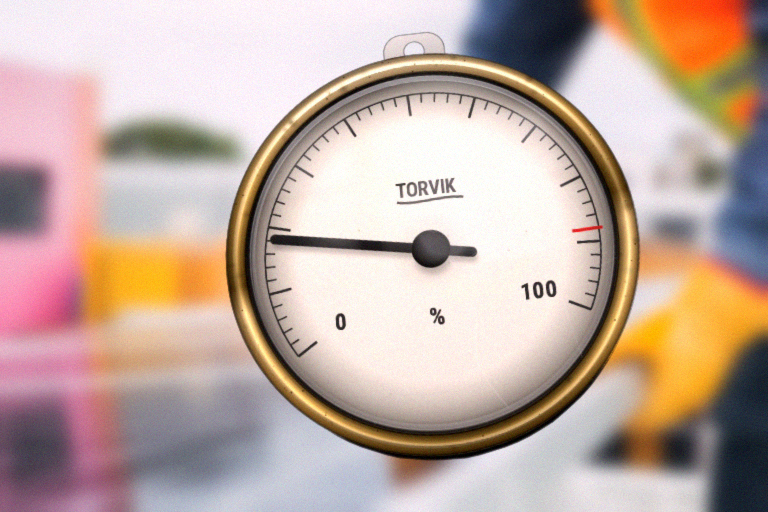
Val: 18 %
